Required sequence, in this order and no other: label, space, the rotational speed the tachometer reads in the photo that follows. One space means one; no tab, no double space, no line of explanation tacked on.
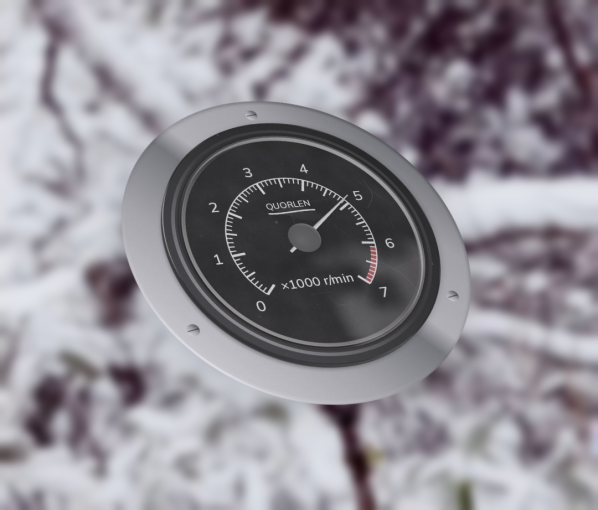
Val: 4900 rpm
